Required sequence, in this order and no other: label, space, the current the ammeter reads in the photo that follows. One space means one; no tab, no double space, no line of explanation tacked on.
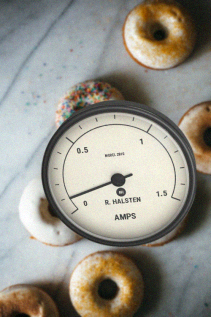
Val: 0.1 A
